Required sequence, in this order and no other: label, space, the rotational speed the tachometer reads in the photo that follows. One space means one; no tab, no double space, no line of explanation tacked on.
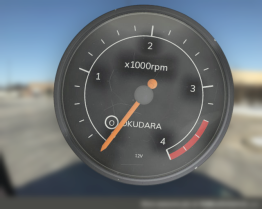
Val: 0 rpm
